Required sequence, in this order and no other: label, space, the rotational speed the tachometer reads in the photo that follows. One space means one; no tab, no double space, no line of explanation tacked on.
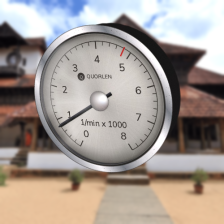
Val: 800 rpm
